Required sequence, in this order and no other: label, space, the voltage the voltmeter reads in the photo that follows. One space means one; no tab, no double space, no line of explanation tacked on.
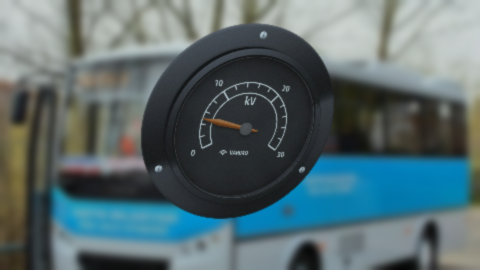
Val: 5 kV
